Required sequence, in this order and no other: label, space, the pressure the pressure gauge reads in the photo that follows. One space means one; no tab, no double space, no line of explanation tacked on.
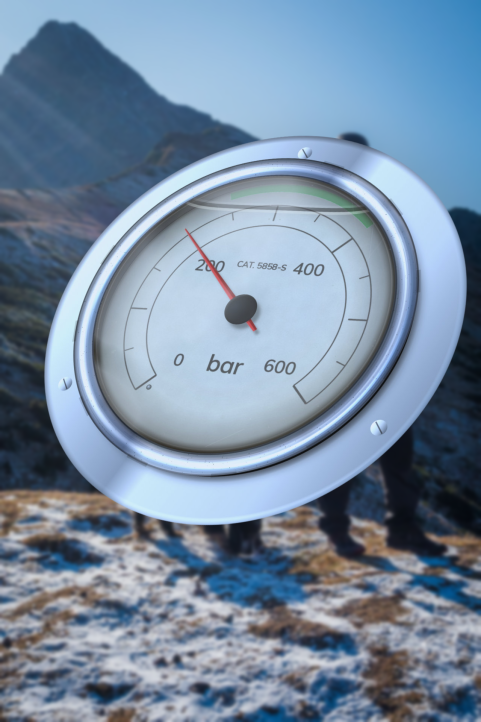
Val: 200 bar
